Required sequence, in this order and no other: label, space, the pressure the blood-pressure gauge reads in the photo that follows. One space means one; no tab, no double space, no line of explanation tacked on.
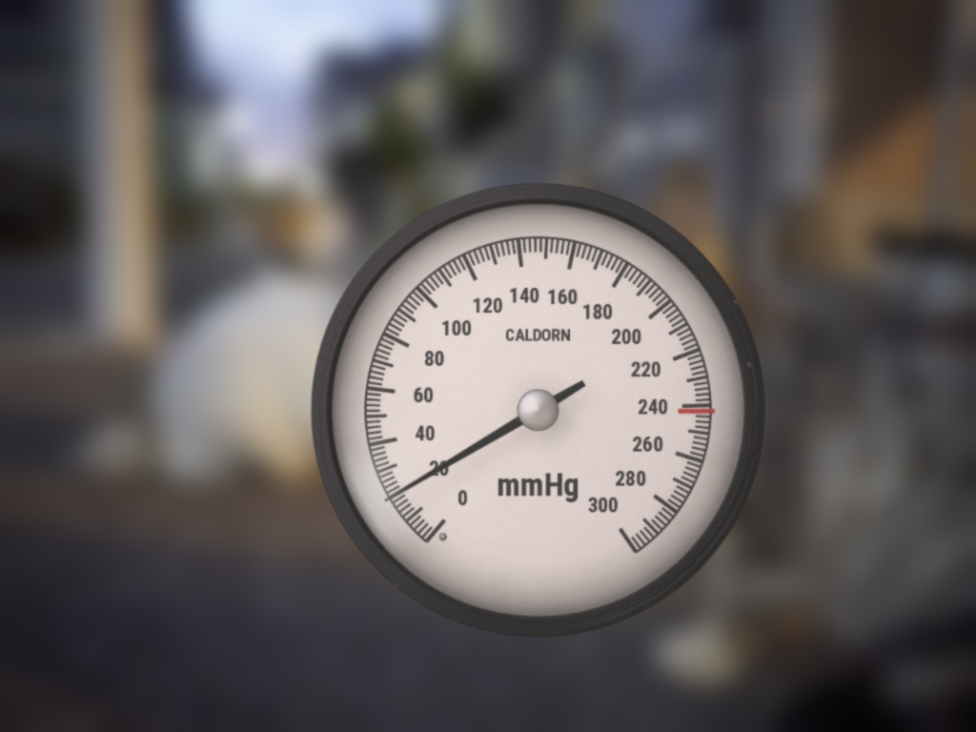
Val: 20 mmHg
